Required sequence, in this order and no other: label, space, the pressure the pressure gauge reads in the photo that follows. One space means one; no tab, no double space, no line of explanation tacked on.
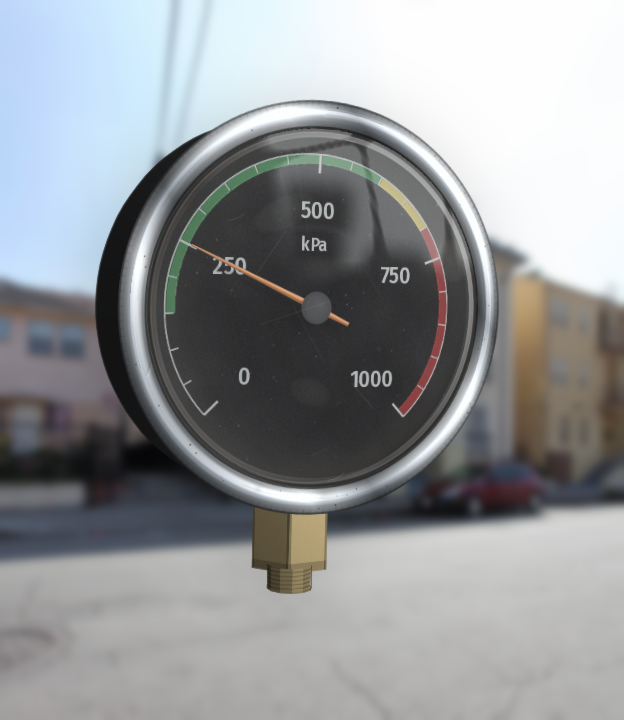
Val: 250 kPa
